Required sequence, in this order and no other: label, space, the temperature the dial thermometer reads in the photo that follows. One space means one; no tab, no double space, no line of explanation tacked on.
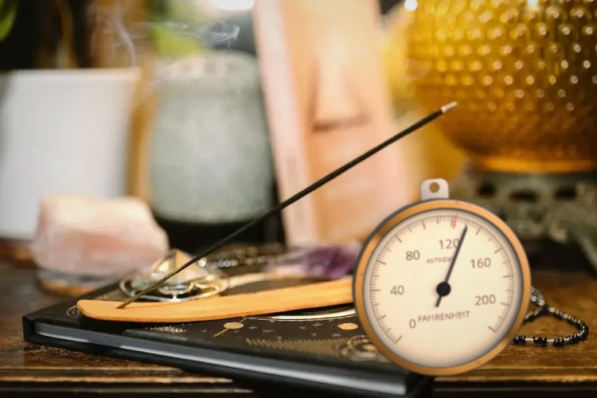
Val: 130 °F
